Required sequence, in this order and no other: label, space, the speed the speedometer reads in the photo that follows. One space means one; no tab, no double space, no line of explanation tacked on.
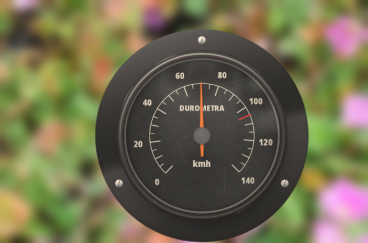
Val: 70 km/h
